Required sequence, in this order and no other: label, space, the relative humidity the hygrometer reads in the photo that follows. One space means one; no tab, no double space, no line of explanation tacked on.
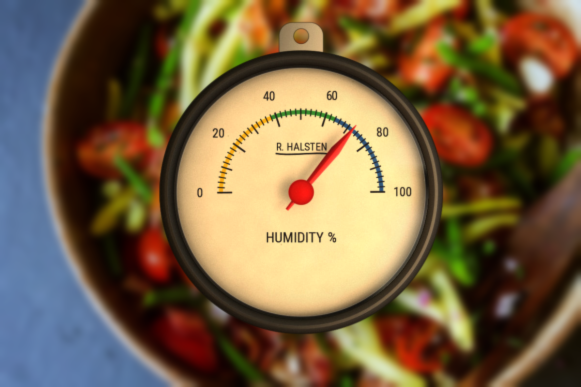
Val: 72 %
